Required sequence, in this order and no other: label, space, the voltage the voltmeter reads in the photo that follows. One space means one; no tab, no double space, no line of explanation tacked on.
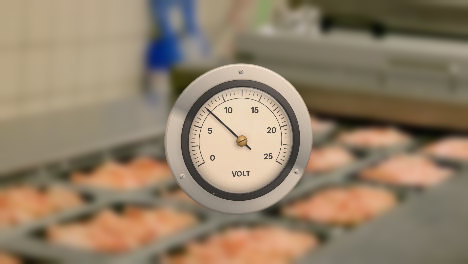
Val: 7.5 V
